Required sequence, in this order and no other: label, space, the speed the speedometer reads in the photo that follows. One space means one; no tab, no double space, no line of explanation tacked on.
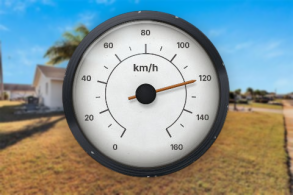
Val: 120 km/h
